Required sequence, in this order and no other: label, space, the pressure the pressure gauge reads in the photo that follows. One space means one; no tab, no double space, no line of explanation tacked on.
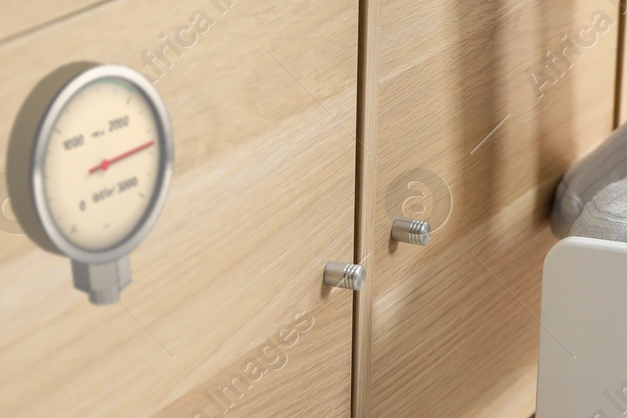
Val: 2500 psi
